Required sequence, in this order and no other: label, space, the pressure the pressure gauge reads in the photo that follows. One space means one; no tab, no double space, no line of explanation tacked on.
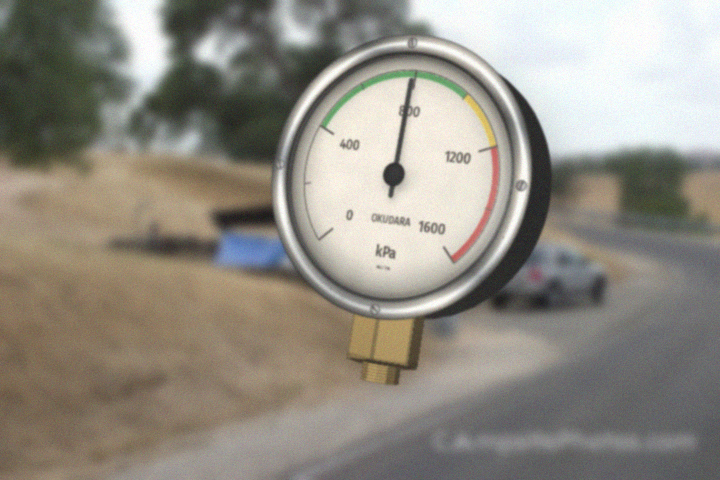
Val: 800 kPa
